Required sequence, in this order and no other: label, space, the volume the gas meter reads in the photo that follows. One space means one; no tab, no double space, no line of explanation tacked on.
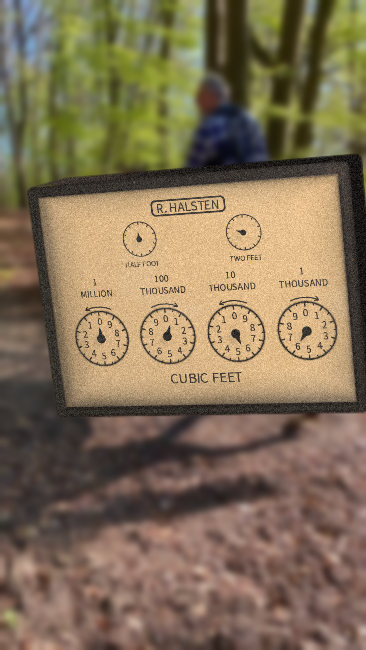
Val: 5600 ft³
